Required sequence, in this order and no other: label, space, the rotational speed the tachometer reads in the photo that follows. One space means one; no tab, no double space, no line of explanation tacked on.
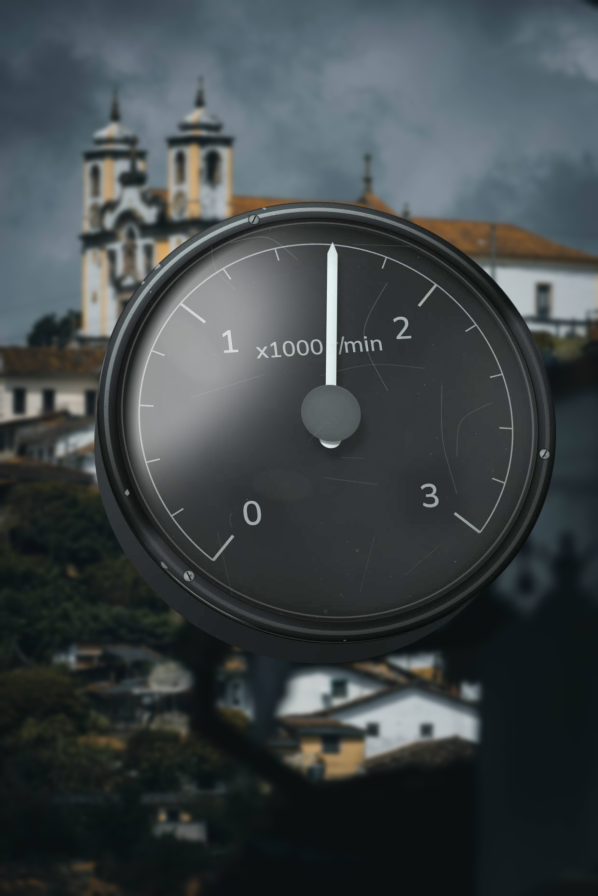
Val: 1600 rpm
